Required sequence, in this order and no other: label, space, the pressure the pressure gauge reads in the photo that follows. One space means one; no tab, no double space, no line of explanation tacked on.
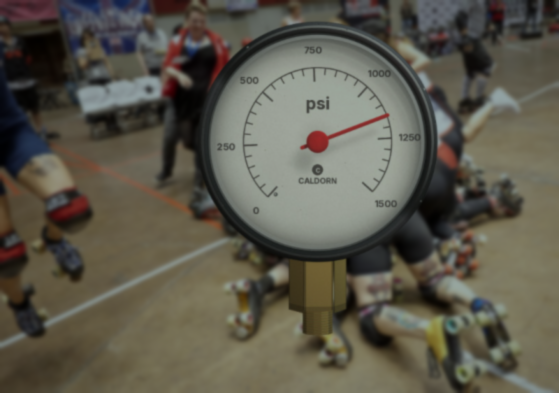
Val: 1150 psi
